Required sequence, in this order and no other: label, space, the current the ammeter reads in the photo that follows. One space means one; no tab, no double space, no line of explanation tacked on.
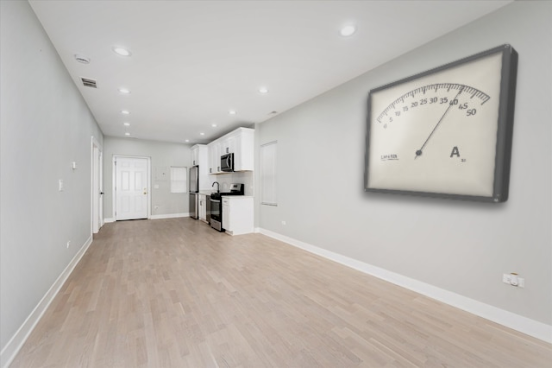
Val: 40 A
